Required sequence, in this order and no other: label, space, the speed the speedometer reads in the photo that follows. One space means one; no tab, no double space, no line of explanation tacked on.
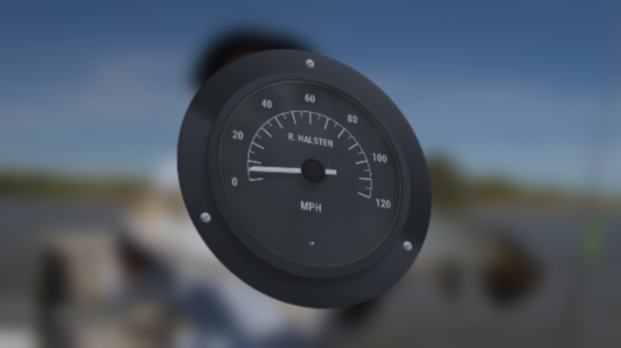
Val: 5 mph
